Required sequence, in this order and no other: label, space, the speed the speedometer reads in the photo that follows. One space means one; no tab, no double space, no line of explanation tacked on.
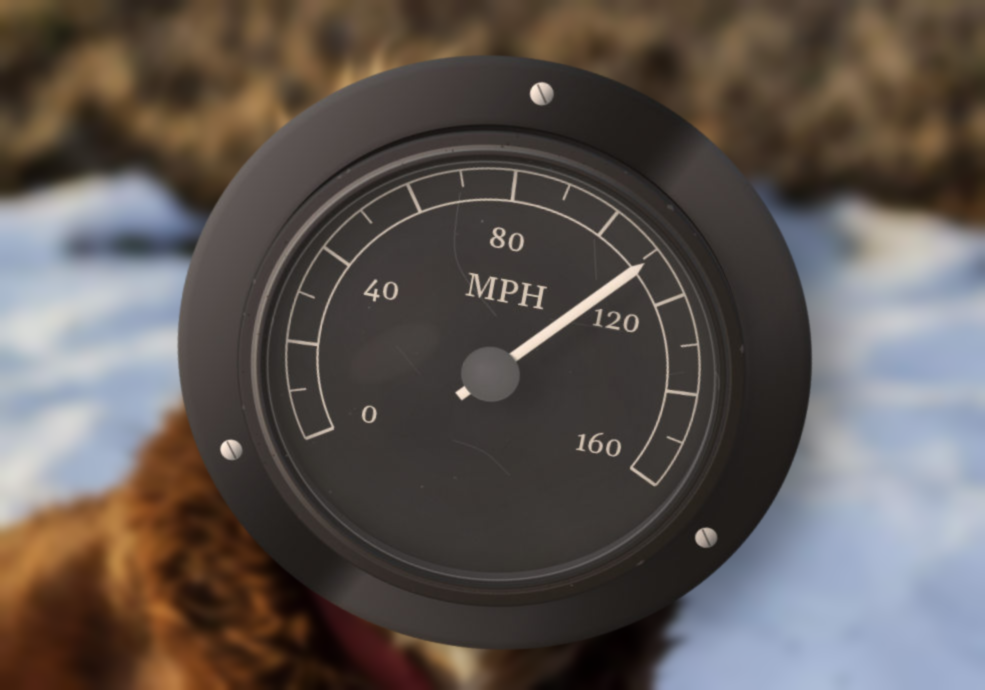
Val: 110 mph
